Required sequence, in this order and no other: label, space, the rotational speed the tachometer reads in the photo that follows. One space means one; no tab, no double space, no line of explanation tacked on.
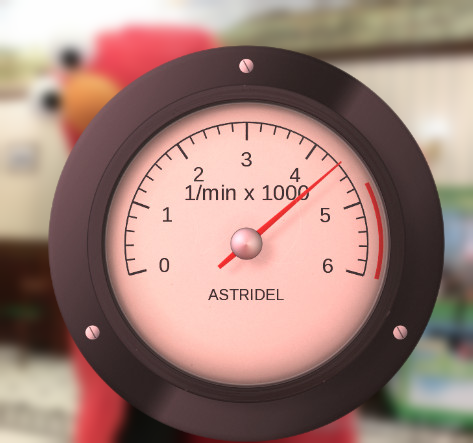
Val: 4400 rpm
